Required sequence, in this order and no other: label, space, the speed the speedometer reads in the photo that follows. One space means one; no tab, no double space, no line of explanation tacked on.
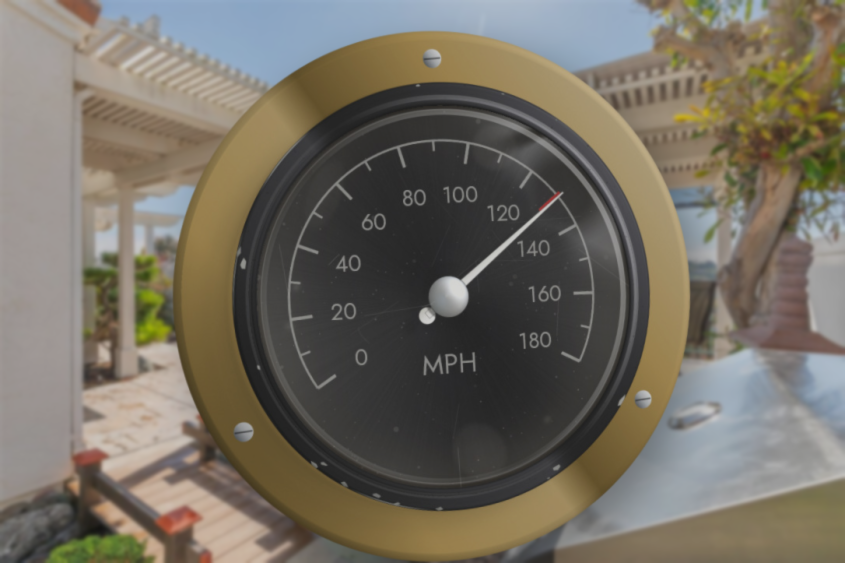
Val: 130 mph
